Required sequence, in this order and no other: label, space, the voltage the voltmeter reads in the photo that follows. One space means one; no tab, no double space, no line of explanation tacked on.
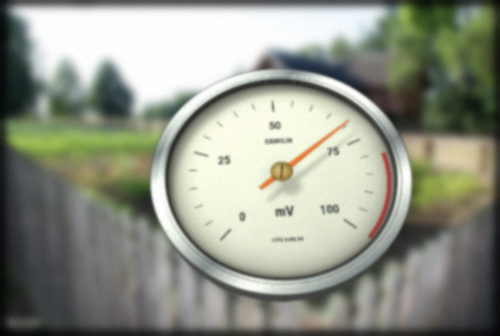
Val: 70 mV
